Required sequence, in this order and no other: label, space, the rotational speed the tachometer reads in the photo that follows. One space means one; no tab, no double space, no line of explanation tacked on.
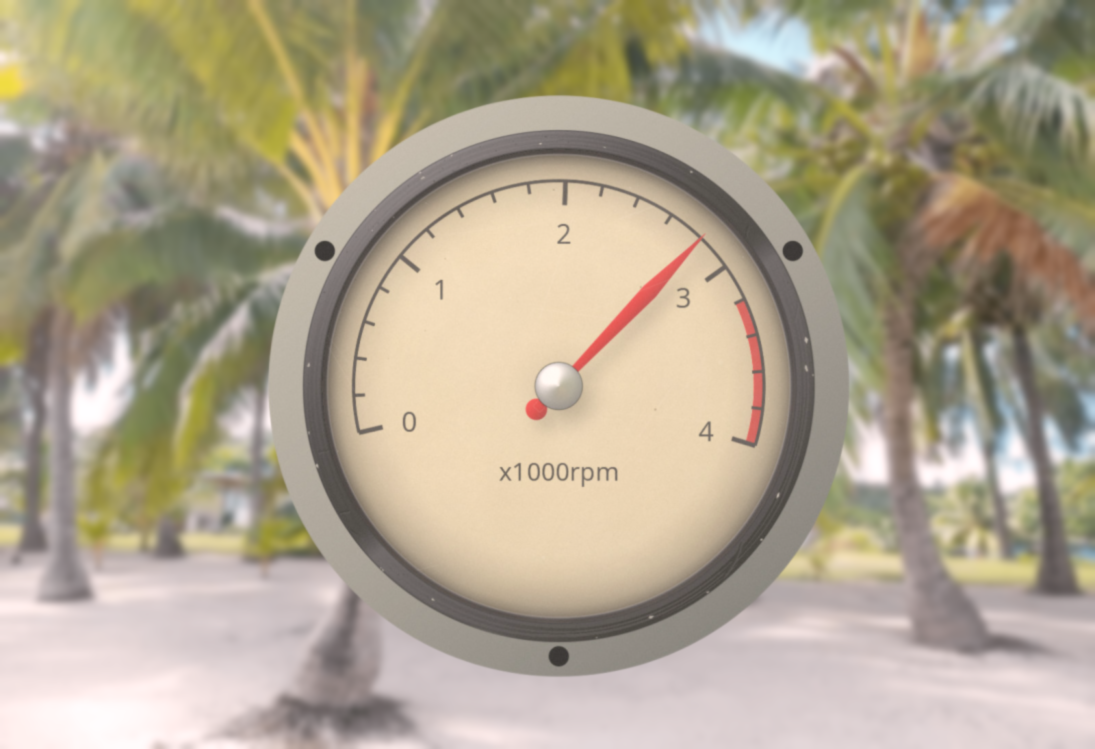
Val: 2800 rpm
